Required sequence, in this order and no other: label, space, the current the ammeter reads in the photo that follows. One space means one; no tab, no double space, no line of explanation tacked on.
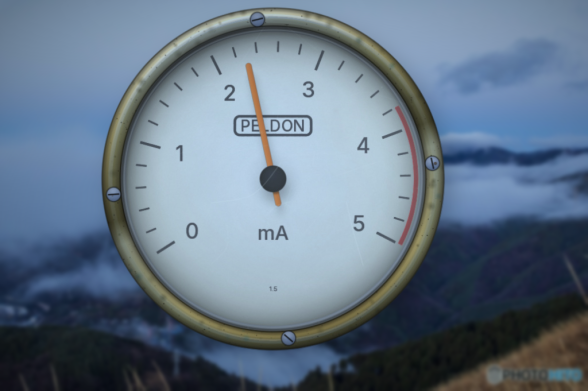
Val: 2.3 mA
